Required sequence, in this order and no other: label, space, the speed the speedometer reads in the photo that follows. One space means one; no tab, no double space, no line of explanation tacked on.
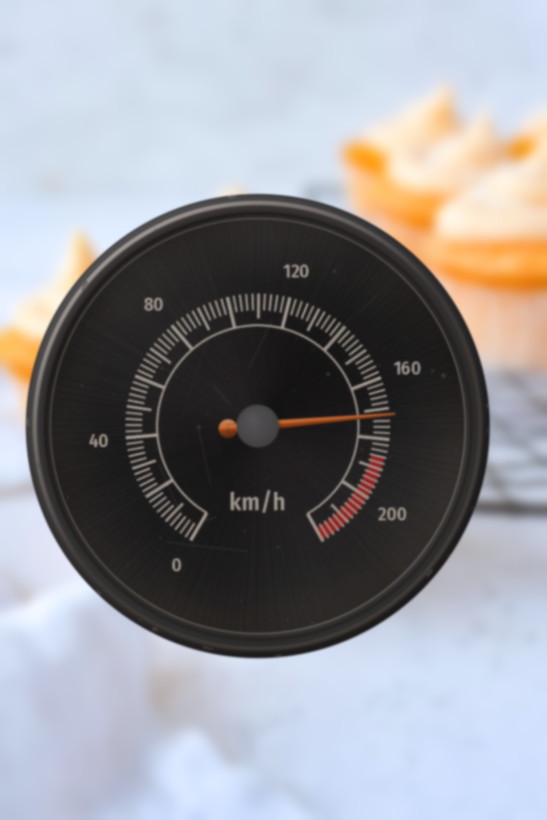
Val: 172 km/h
